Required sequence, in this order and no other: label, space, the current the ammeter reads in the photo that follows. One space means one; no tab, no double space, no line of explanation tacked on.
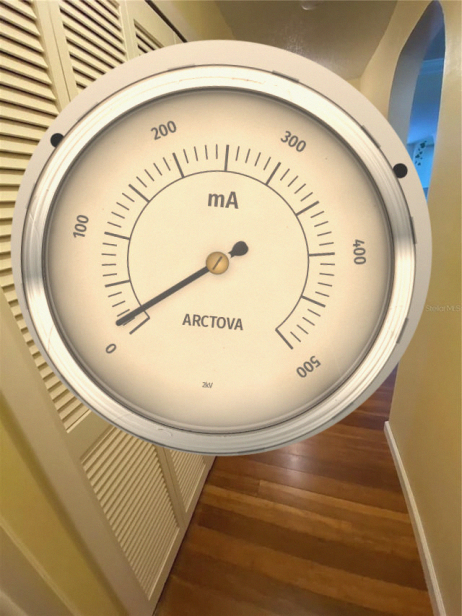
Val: 15 mA
